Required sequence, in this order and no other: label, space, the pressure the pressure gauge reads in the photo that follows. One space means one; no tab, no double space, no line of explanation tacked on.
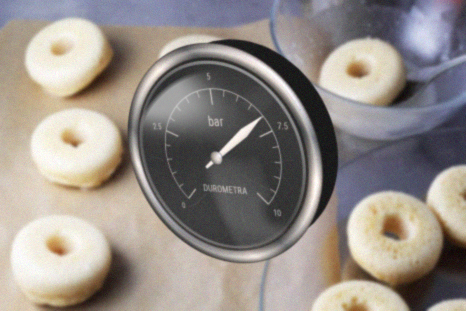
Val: 7 bar
